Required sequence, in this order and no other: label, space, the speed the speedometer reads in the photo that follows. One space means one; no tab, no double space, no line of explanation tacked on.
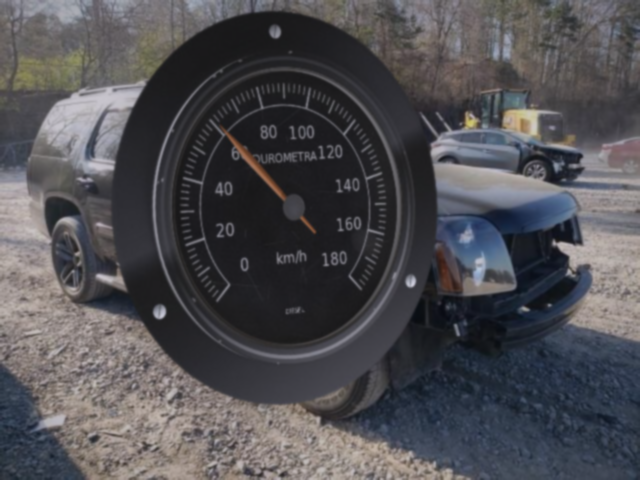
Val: 60 km/h
